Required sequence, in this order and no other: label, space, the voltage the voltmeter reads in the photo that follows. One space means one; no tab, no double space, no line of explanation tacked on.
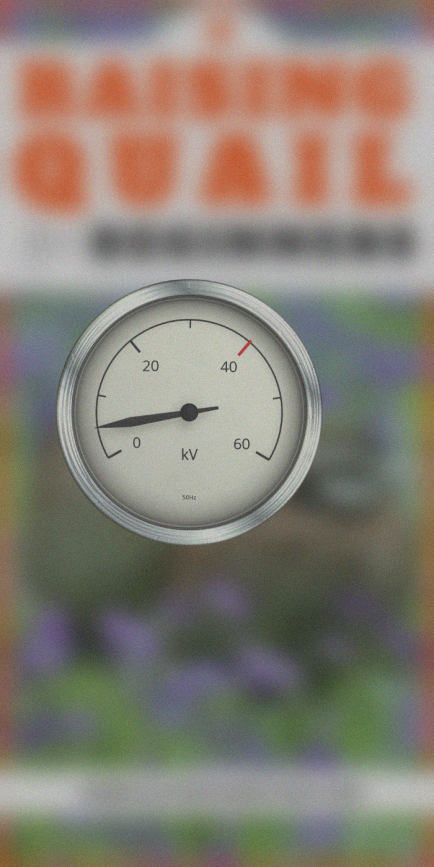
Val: 5 kV
